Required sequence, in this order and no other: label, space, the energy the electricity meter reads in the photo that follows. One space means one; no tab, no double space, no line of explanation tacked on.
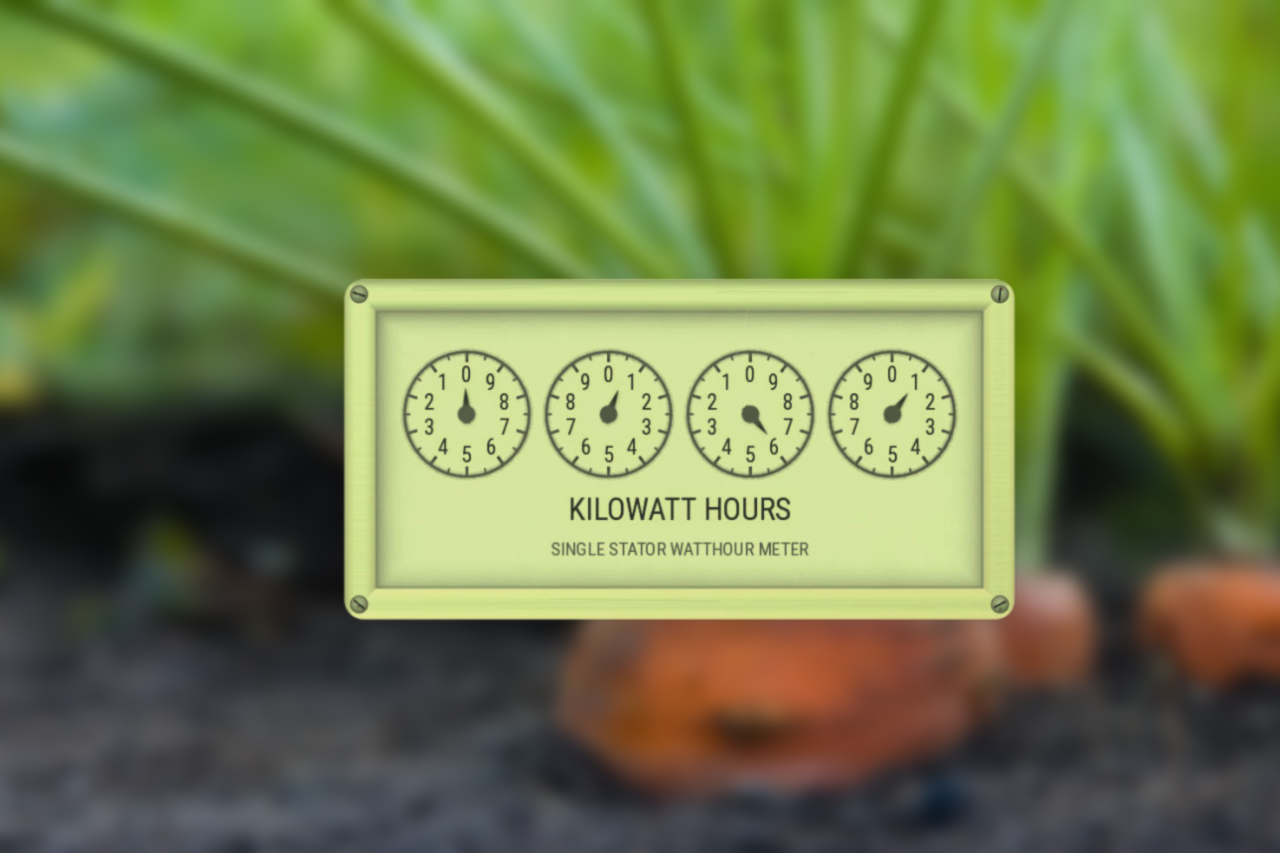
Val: 61 kWh
